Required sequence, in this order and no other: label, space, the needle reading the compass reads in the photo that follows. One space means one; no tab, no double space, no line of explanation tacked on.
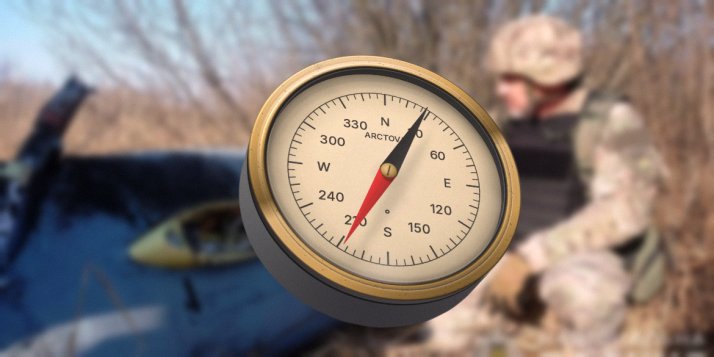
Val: 207.5 °
